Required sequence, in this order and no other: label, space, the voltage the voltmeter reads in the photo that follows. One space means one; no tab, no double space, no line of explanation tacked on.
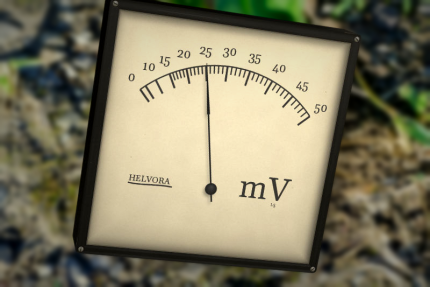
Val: 25 mV
